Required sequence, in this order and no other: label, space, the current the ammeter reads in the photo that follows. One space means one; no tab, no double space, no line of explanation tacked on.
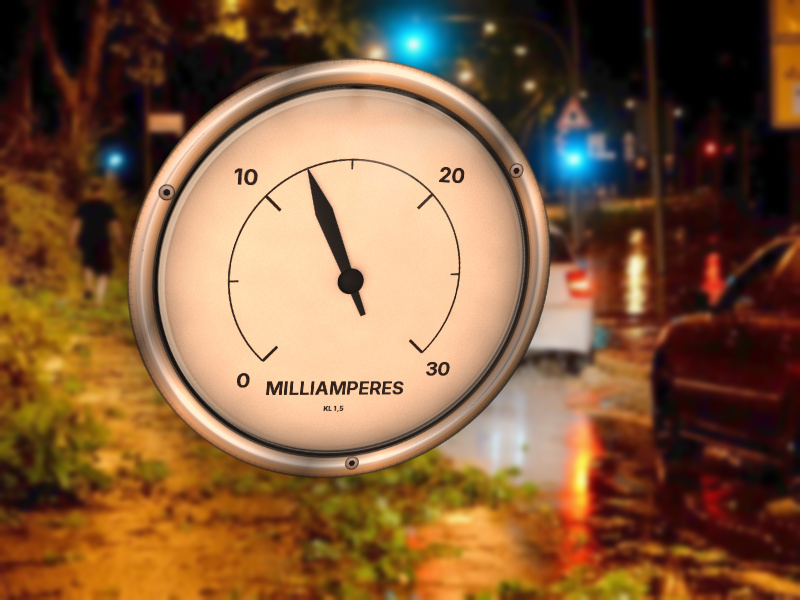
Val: 12.5 mA
